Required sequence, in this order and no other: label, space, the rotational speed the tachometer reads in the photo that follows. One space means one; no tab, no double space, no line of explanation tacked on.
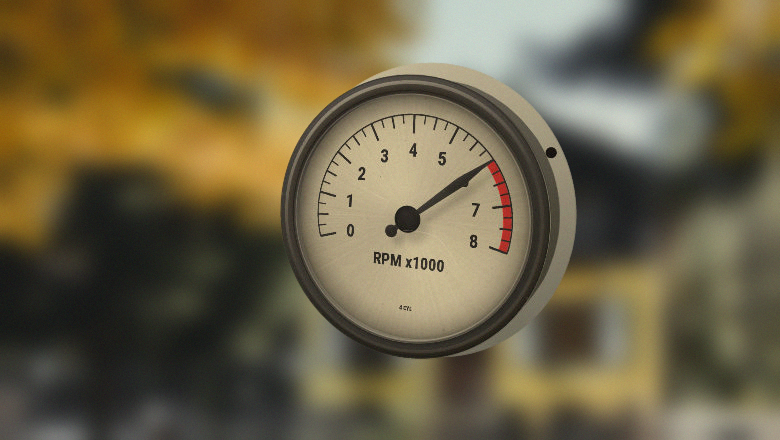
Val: 6000 rpm
